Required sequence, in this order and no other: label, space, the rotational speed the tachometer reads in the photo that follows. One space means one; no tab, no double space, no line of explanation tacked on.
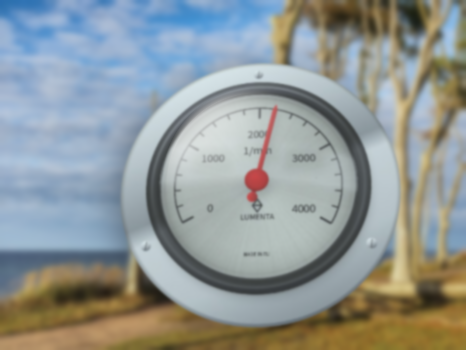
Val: 2200 rpm
